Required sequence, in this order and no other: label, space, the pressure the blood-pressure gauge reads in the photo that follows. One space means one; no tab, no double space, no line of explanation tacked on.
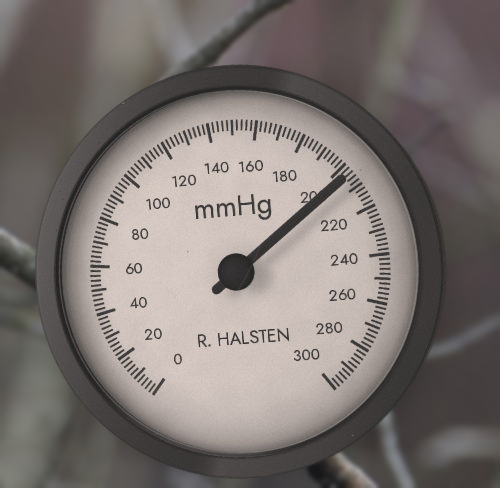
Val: 204 mmHg
